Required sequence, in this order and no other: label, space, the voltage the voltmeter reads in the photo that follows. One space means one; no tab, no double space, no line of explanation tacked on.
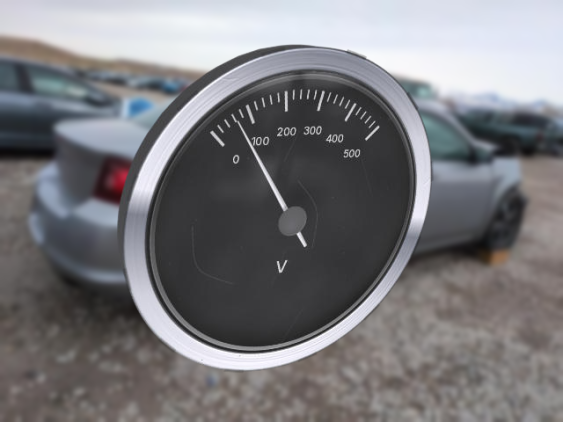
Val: 60 V
